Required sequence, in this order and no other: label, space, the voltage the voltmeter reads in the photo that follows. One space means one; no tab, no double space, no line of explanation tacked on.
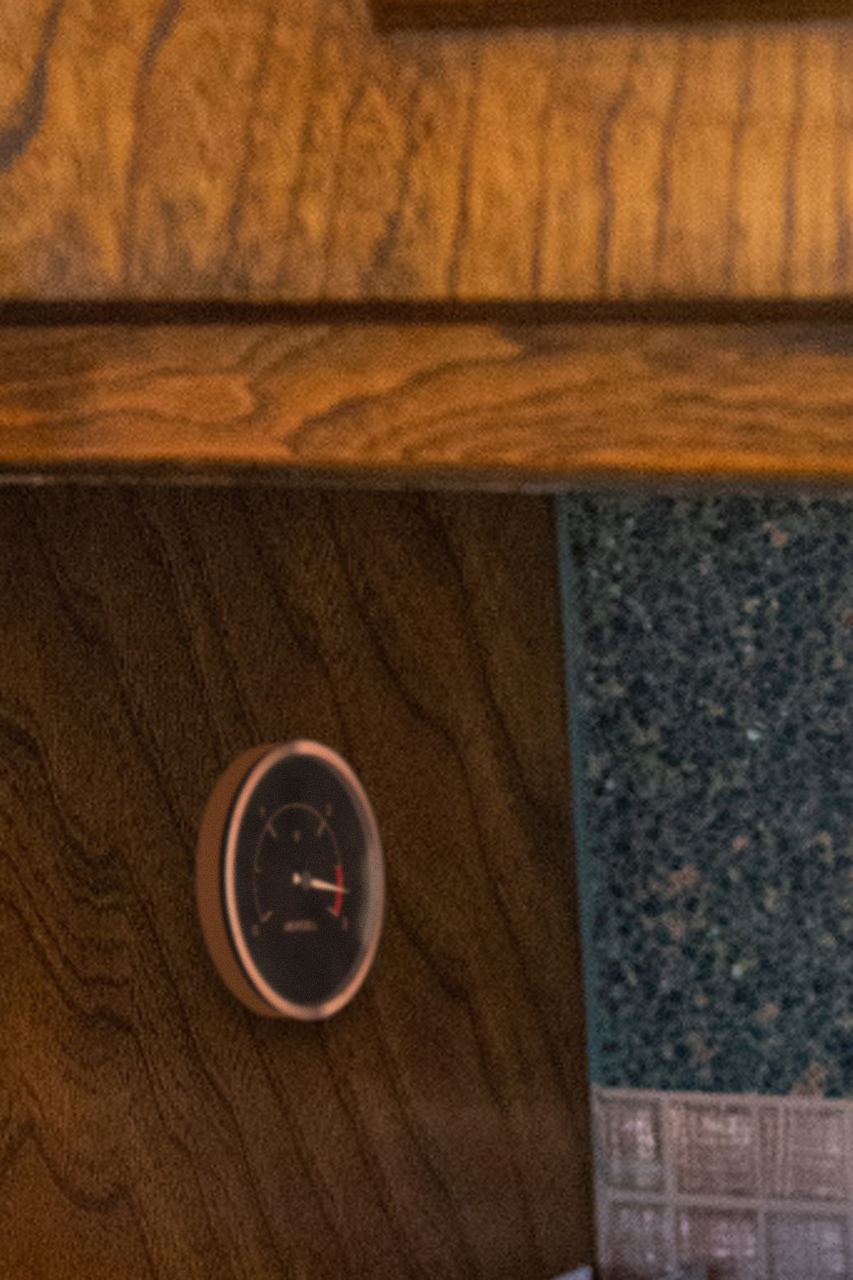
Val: 2.75 V
